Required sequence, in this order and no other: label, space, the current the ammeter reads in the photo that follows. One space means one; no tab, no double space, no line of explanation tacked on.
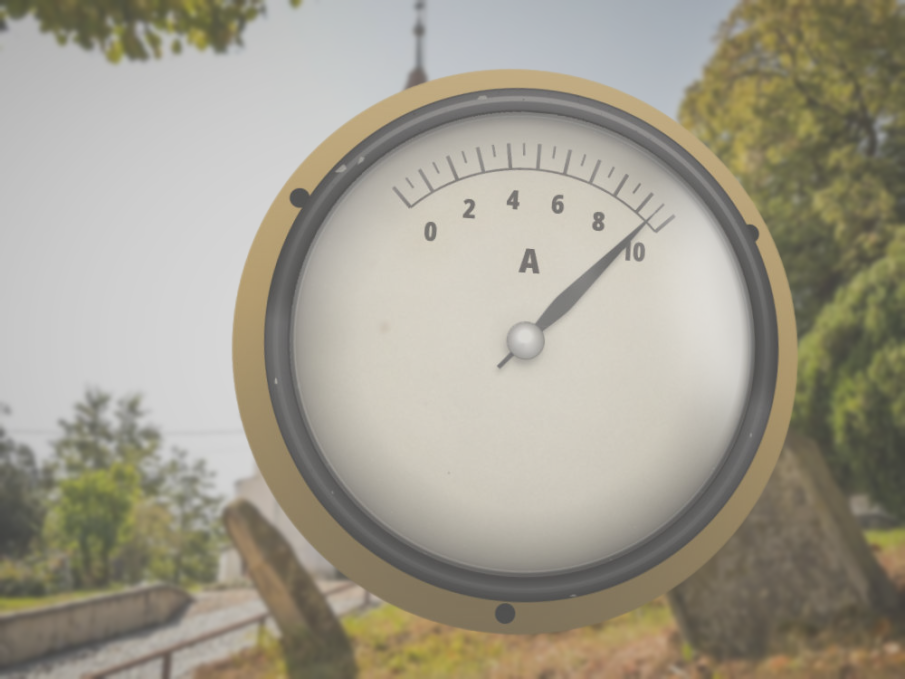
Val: 9.5 A
